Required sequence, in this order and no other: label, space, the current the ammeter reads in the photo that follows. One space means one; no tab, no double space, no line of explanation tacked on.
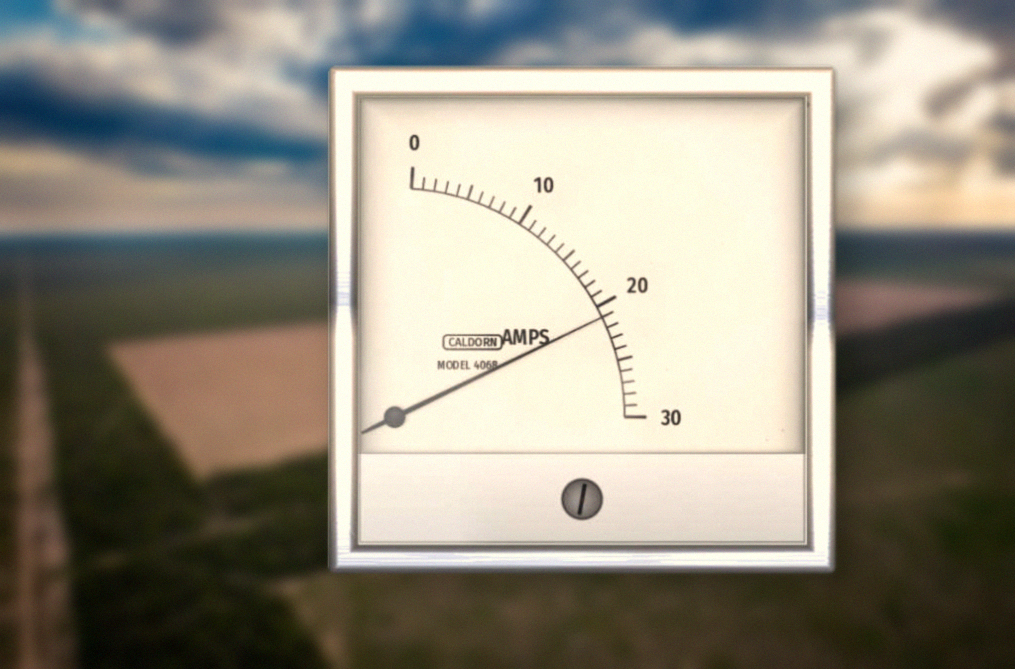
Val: 21 A
